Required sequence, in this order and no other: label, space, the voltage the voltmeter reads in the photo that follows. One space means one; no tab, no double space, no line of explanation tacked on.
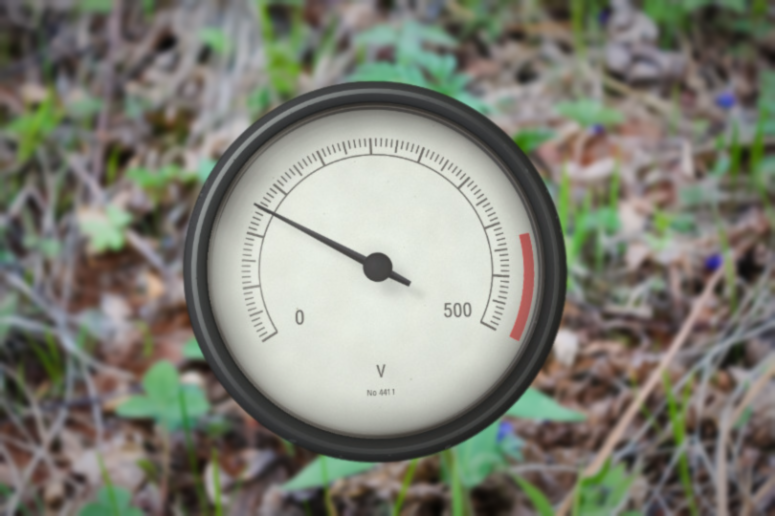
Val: 125 V
